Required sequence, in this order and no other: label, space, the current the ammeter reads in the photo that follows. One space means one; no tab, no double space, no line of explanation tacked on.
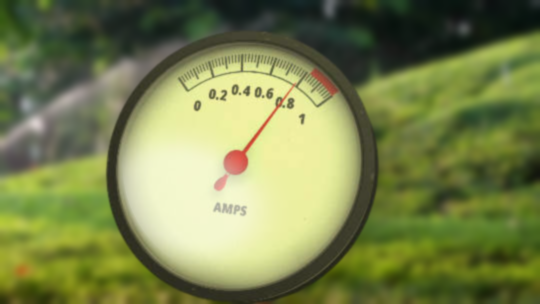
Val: 0.8 A
